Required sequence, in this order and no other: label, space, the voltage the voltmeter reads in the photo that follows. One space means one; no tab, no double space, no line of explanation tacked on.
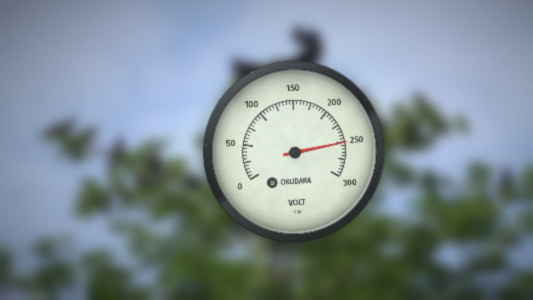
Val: 250 V
